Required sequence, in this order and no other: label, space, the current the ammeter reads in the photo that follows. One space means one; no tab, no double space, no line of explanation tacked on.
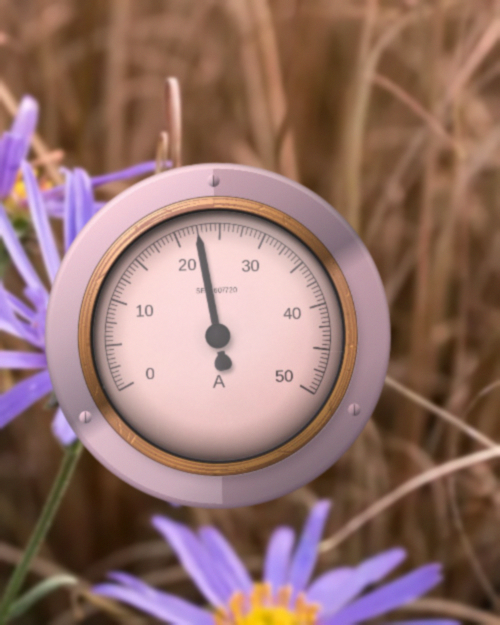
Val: 22.5 A
